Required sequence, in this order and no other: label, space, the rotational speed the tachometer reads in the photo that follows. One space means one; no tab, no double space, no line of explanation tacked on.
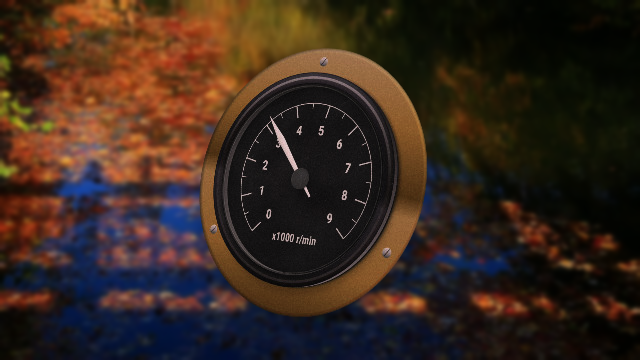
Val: 3250 rpm
